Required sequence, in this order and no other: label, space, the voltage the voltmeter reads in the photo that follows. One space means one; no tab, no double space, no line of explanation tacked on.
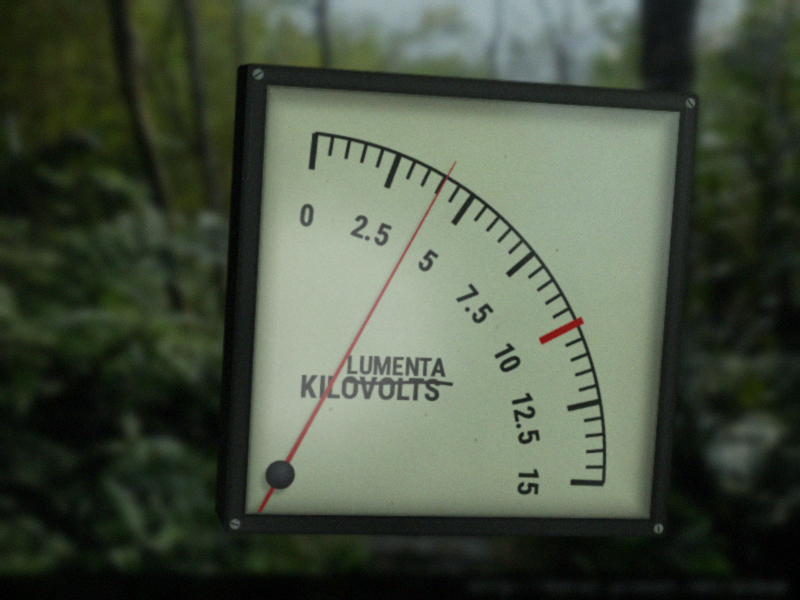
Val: 4 kV
